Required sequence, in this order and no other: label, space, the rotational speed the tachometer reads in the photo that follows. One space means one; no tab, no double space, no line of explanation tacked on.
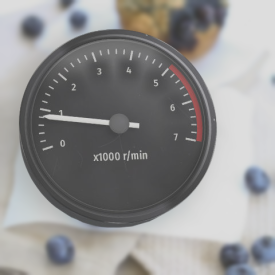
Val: 800 rpm
